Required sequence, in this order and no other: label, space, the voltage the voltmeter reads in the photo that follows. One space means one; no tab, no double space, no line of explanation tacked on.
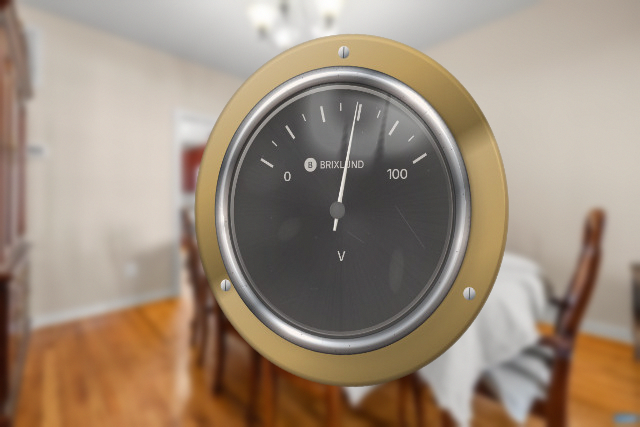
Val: 60 V
